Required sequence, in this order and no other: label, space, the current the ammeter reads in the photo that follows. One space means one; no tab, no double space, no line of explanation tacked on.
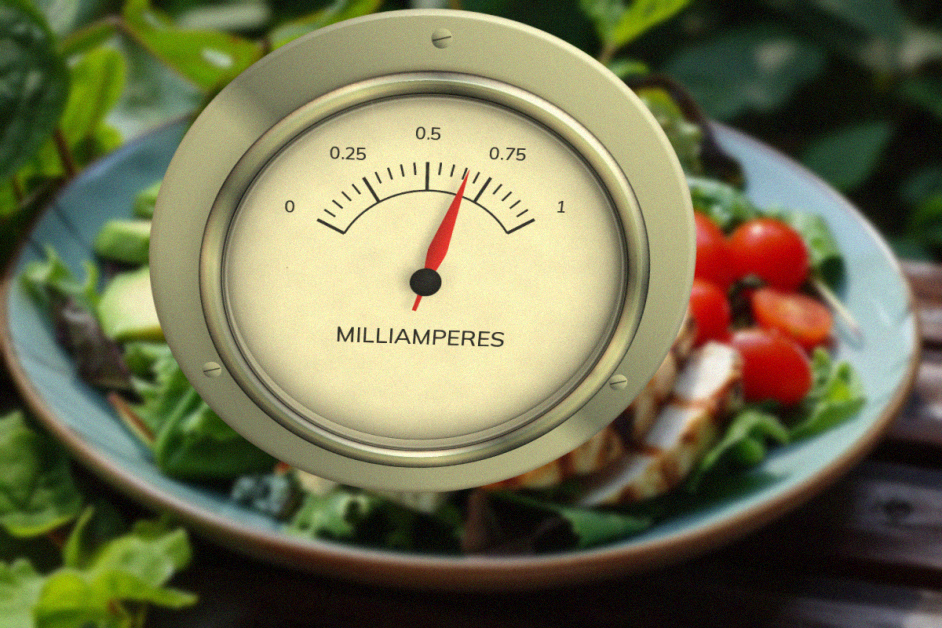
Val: 0.65 mA
